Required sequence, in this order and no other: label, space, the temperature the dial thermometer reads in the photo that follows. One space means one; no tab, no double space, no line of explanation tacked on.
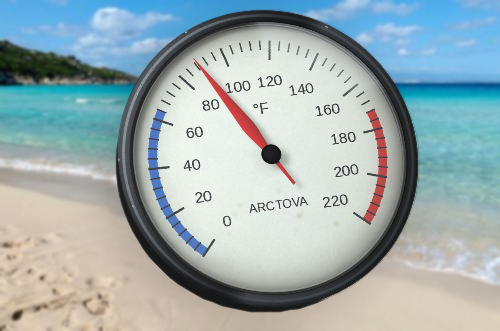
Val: 88 °F
